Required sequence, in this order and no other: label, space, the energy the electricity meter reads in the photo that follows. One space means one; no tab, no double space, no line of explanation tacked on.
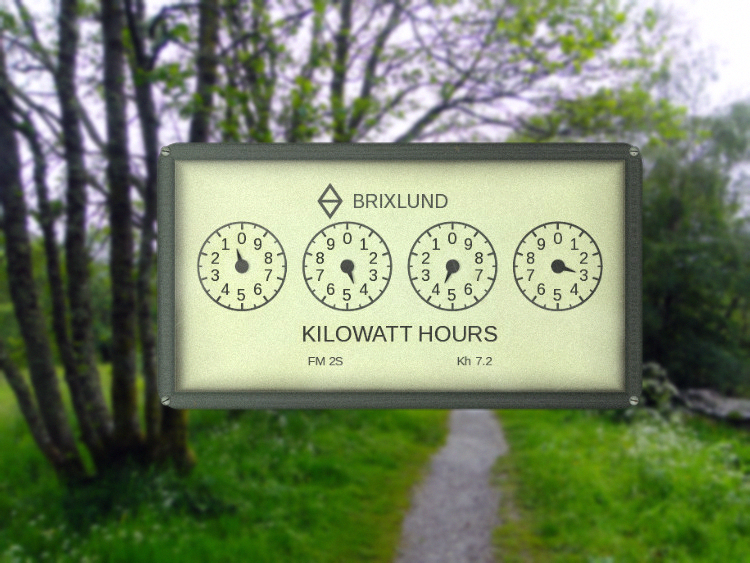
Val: 443 kWh
